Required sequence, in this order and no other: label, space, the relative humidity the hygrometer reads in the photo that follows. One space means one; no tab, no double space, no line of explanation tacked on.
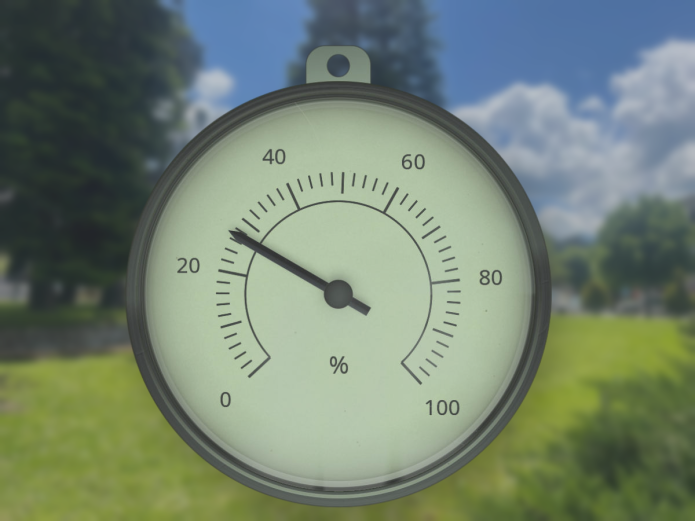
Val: 27 %
